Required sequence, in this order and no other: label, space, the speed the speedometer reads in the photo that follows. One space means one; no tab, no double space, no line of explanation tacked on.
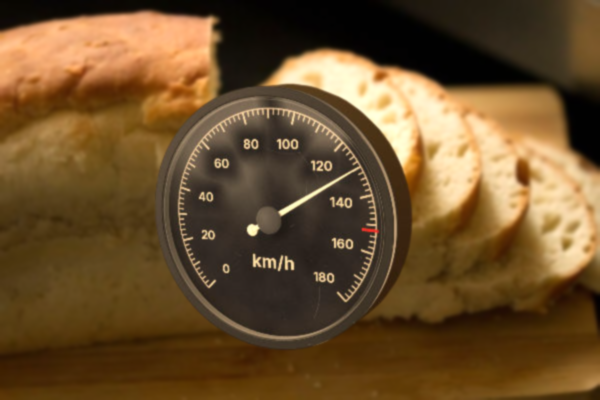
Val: 130 km/h
